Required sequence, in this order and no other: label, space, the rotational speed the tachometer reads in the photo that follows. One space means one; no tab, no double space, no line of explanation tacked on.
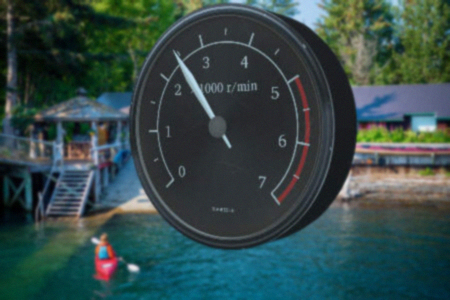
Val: 2500 rpm
